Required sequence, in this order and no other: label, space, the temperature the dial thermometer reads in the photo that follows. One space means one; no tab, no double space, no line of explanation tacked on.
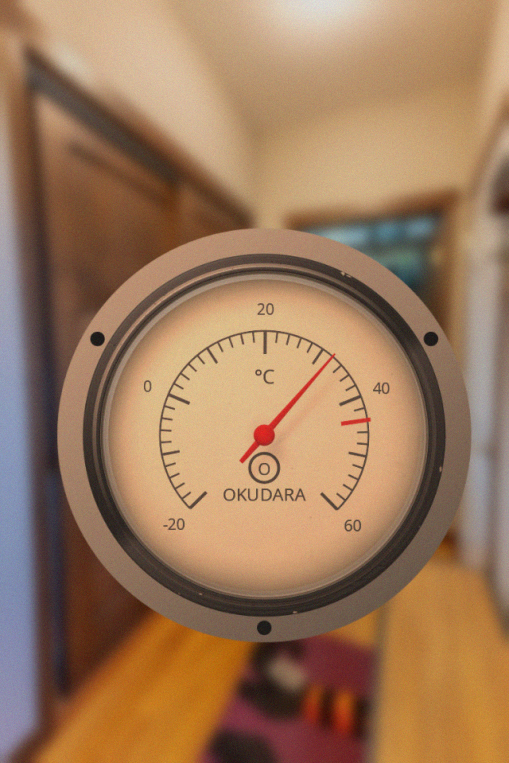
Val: 32 °C
